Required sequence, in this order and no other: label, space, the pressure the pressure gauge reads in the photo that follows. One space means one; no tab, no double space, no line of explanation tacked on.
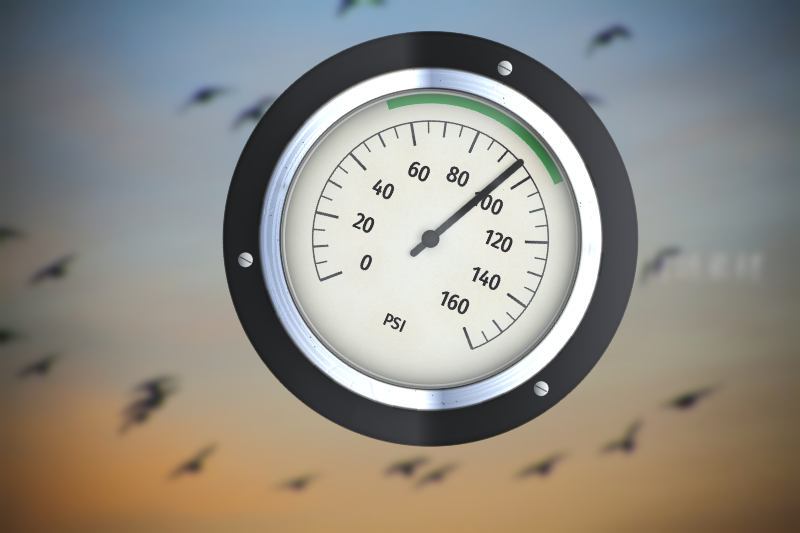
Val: 95 psi
